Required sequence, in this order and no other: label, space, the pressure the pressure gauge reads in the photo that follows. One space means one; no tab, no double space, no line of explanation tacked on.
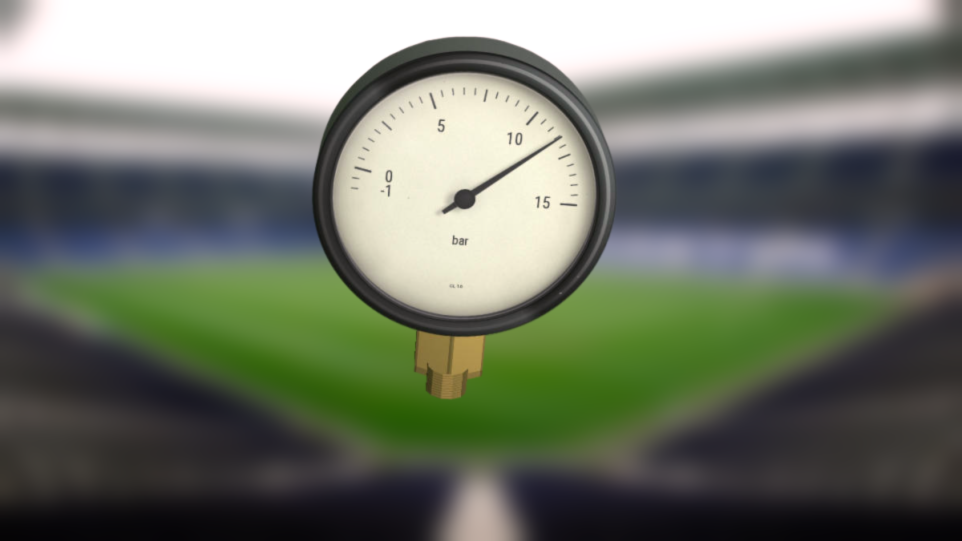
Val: 11.5 bar
